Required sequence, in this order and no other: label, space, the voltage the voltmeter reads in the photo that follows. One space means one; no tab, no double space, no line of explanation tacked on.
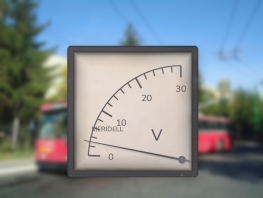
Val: 3 V
